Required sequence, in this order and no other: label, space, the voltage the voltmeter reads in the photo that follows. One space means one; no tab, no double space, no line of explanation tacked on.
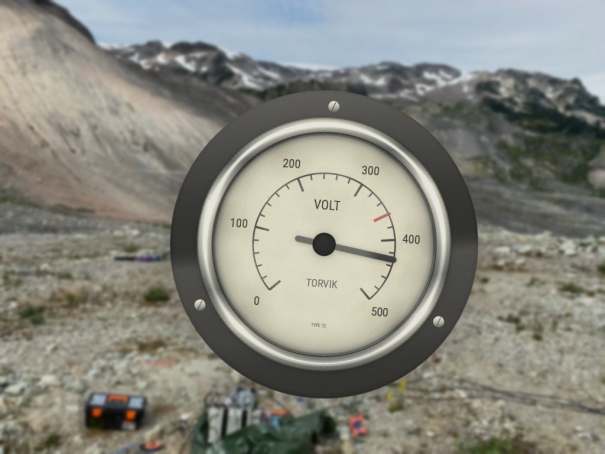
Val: 430 V
